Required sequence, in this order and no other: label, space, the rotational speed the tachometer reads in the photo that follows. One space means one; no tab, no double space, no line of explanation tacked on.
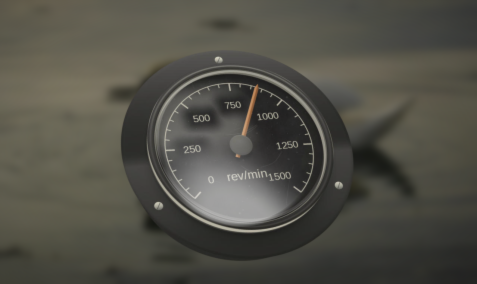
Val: 875 rpm
